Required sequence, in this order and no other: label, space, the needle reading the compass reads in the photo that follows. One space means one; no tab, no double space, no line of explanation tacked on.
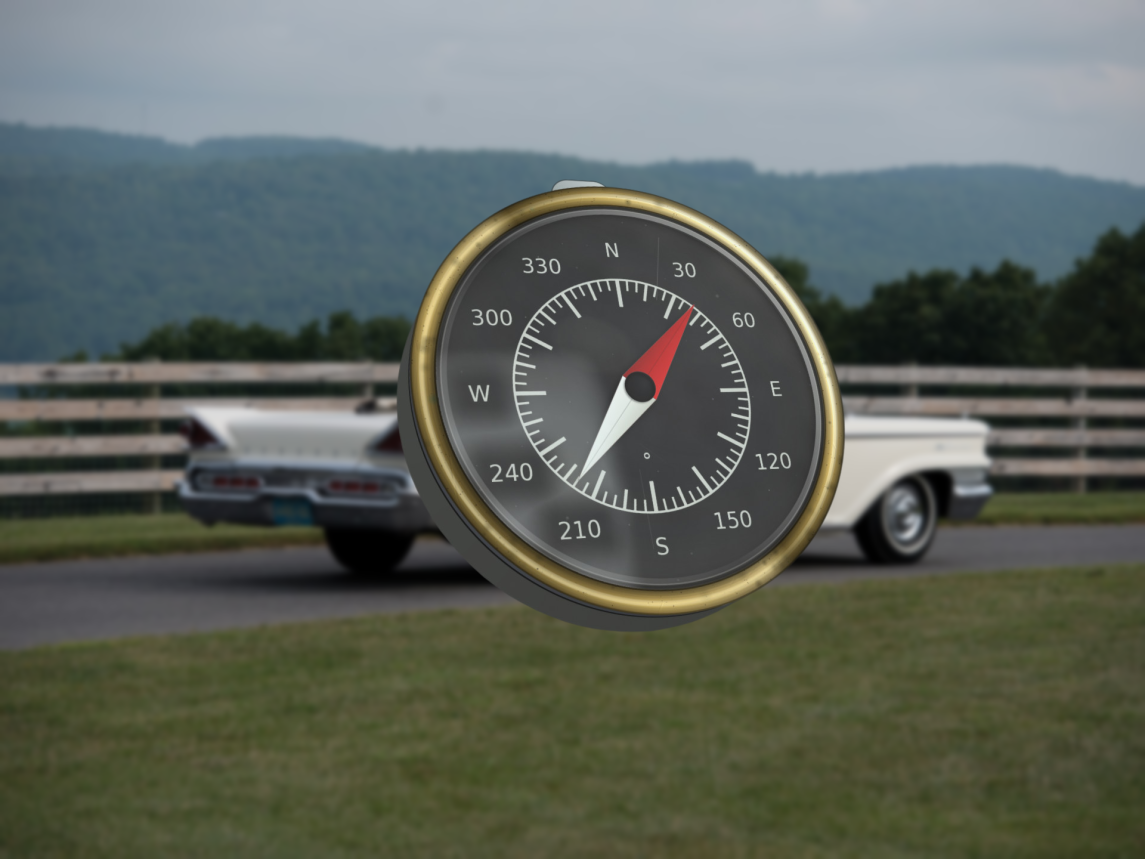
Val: 40 °
